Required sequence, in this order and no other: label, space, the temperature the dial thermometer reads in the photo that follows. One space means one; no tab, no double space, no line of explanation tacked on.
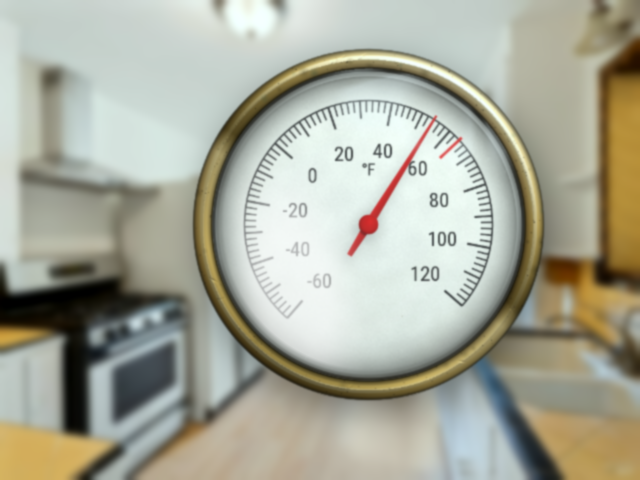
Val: 54 °F
